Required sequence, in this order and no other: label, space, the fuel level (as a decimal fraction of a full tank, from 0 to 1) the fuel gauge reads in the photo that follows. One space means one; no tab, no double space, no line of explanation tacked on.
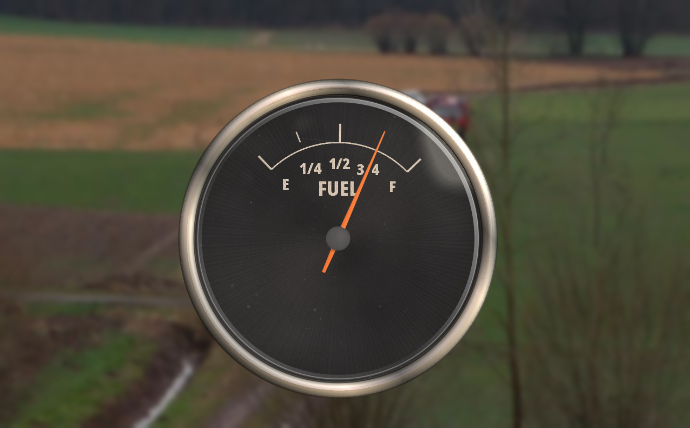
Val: 0.75
